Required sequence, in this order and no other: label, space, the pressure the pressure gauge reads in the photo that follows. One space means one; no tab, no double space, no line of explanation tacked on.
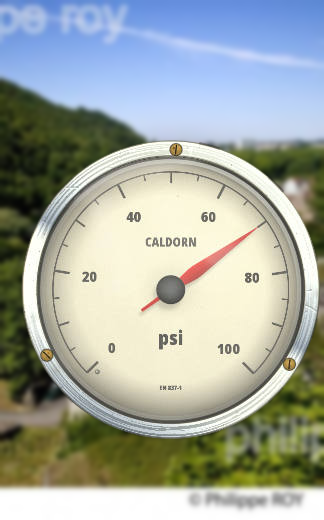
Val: 70 psi
